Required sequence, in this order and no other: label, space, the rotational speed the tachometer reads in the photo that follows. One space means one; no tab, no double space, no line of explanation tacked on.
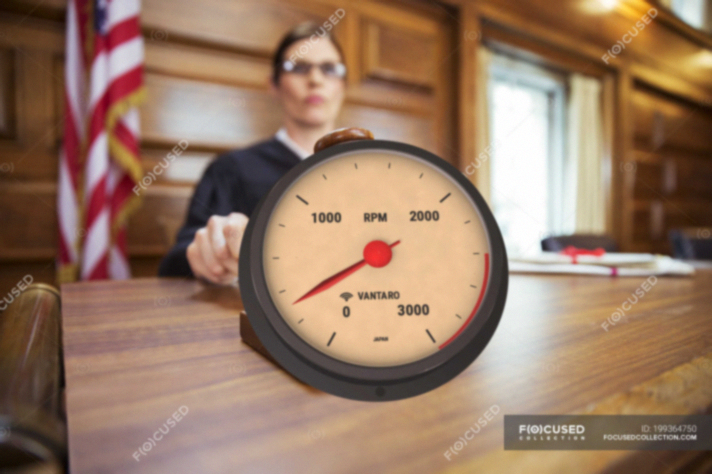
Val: 300 rpm
